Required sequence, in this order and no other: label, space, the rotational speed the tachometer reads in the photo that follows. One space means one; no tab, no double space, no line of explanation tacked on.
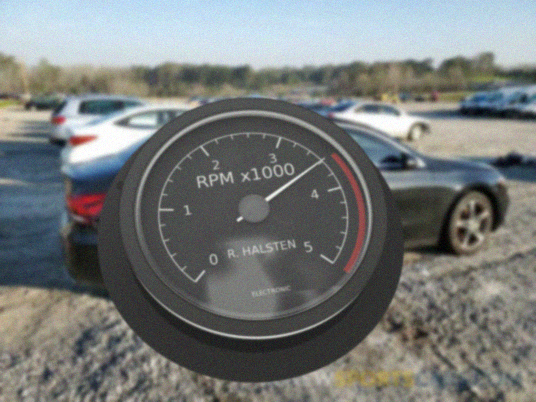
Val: 3600 rpm
